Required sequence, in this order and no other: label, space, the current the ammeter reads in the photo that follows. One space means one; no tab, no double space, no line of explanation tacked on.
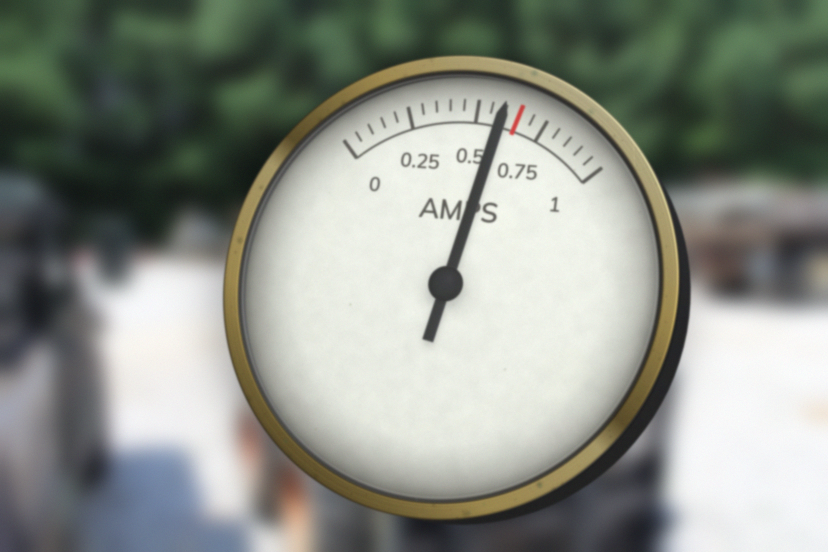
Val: 0.6 A
